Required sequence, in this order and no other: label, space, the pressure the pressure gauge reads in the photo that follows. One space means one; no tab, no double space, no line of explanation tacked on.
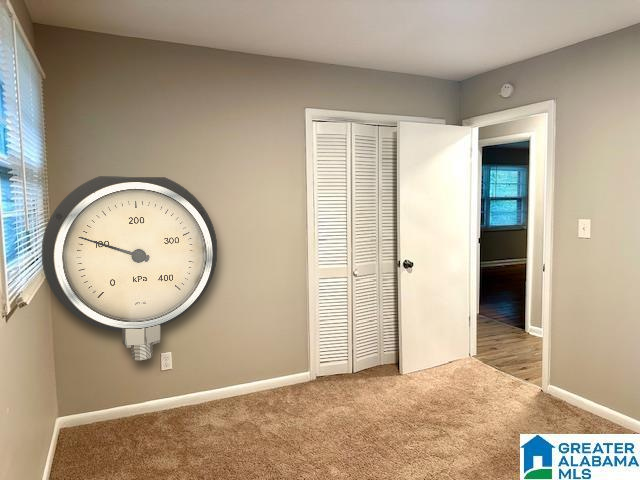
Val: 100 kPa
